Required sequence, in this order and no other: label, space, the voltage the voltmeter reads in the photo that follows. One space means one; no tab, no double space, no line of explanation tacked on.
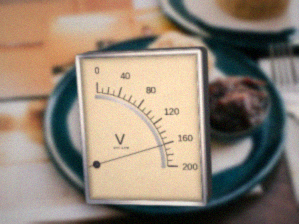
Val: 160 V
